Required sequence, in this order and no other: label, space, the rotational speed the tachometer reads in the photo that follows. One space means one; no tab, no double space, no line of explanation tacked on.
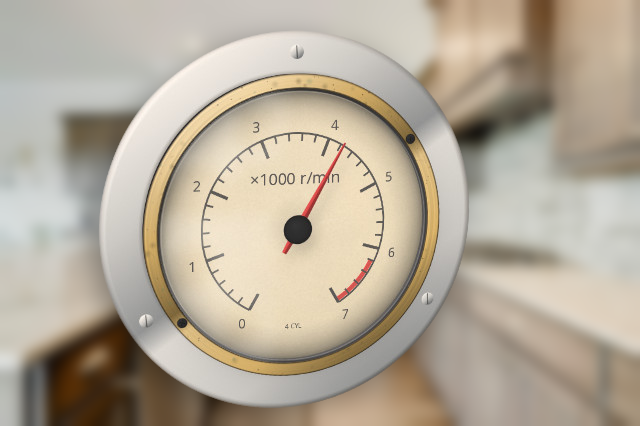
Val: 4200 rpm
